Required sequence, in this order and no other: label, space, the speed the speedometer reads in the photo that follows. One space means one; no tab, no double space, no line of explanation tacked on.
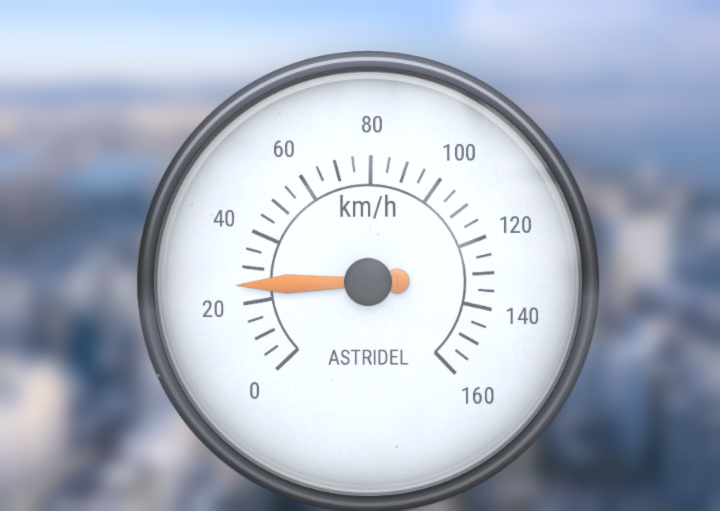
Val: 25 km/h
